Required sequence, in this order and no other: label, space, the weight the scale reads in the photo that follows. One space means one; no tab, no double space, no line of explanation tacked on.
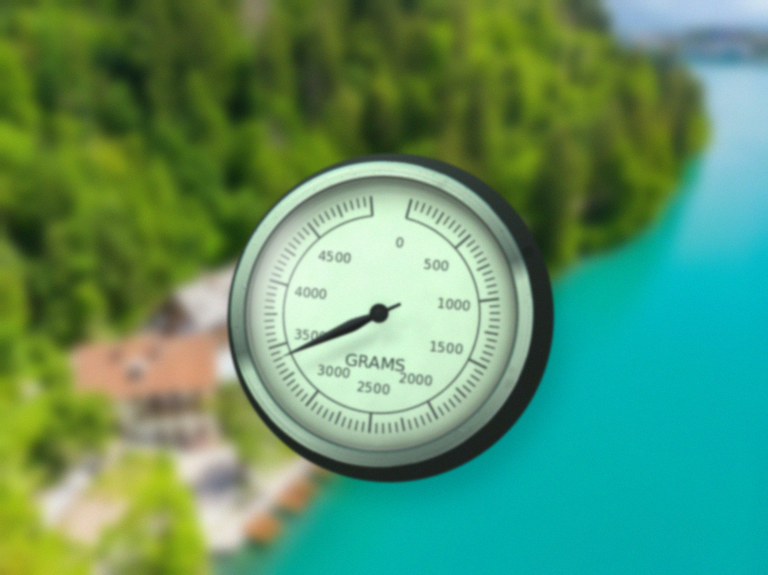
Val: 3400 g
